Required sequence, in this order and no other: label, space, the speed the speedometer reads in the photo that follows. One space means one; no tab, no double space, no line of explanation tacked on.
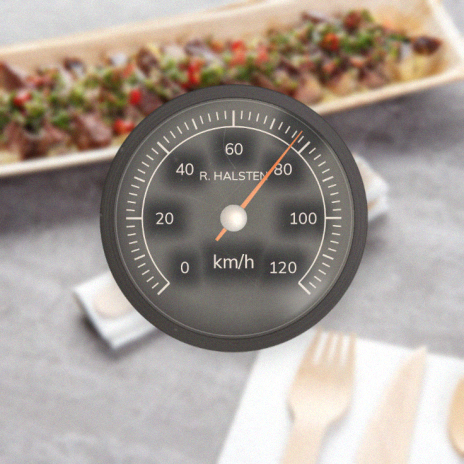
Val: 77 km/h
